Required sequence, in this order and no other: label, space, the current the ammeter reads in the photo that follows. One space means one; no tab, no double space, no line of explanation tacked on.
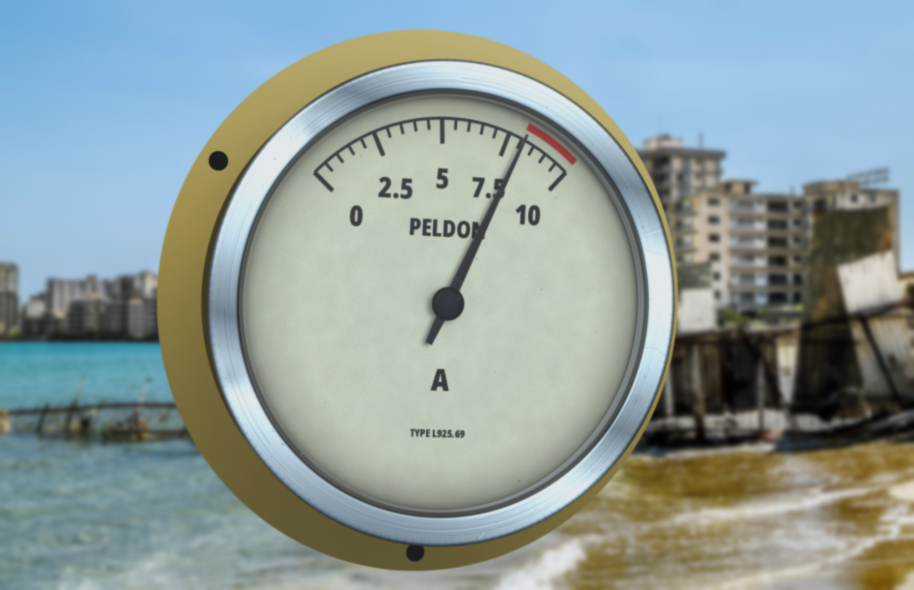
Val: 8 A
